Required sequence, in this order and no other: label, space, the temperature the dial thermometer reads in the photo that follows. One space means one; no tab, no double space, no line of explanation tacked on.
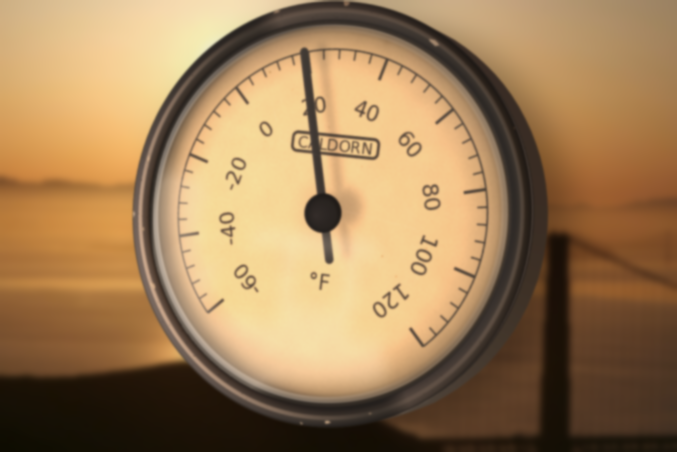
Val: 20 °F
